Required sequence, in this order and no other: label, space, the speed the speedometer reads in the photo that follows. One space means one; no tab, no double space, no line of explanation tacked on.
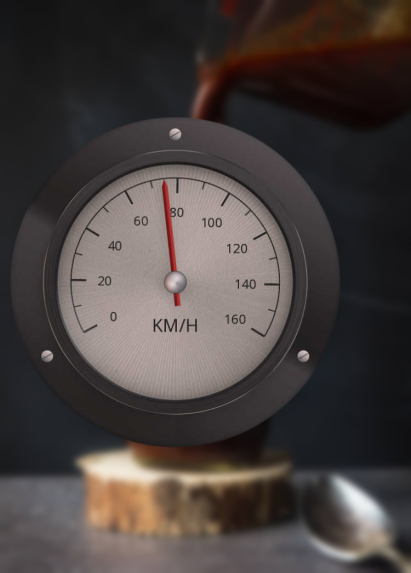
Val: 75 km/h
